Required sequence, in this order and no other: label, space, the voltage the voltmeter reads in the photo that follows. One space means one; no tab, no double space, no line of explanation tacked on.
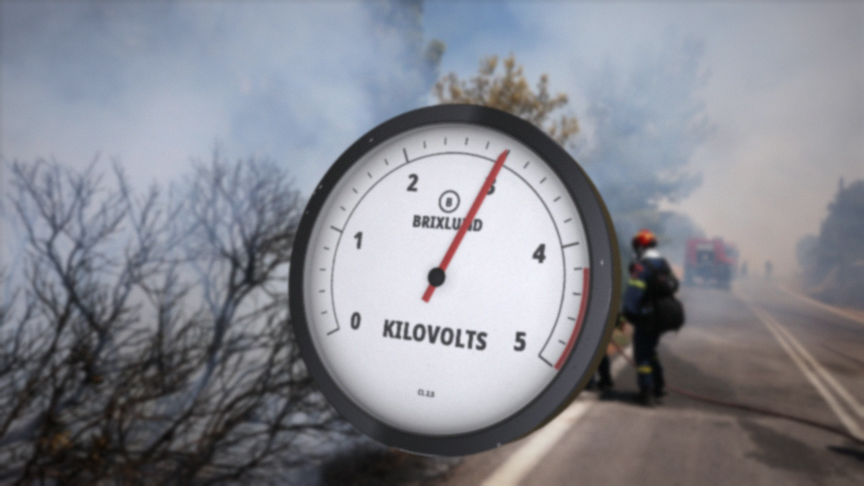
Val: 3 kV
